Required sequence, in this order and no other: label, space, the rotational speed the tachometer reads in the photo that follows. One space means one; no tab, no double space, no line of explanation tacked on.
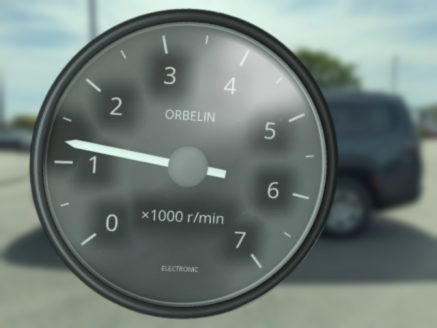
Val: 1250 rpm
